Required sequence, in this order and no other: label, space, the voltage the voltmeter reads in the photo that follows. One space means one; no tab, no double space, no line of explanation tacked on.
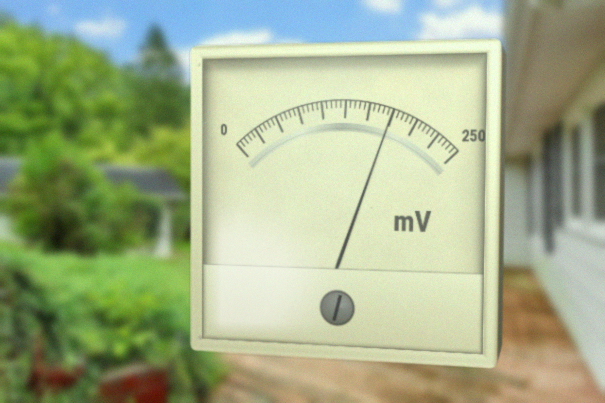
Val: 175 mV
